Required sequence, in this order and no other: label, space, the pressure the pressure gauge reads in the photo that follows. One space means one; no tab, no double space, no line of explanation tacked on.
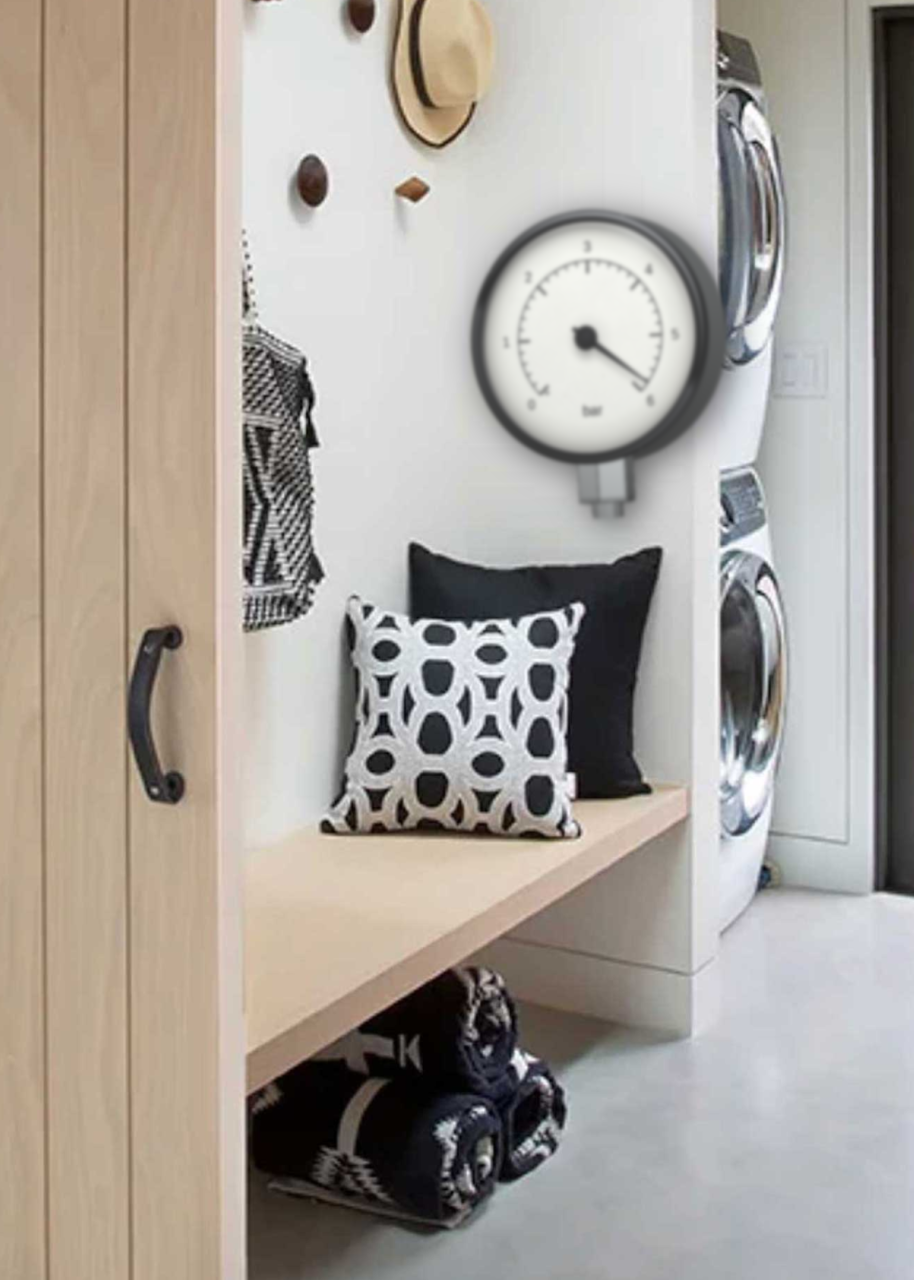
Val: 5.8 bar
